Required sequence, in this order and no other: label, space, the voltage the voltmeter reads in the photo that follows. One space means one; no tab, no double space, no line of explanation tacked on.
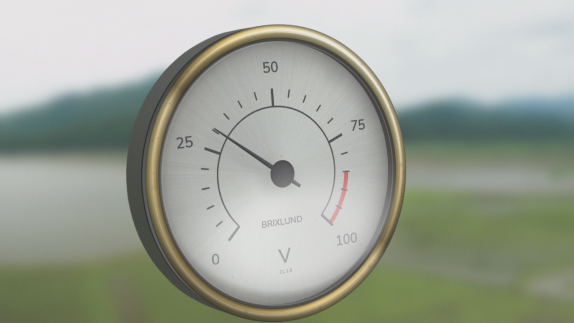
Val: 30 V
